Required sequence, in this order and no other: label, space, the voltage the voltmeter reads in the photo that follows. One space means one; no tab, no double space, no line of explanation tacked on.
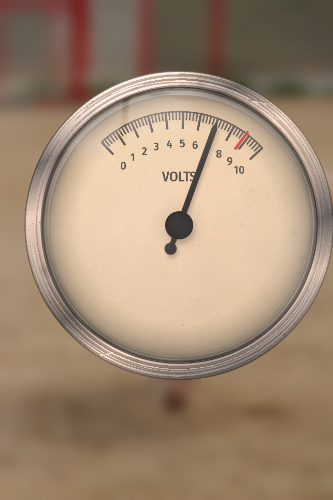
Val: 7 V
